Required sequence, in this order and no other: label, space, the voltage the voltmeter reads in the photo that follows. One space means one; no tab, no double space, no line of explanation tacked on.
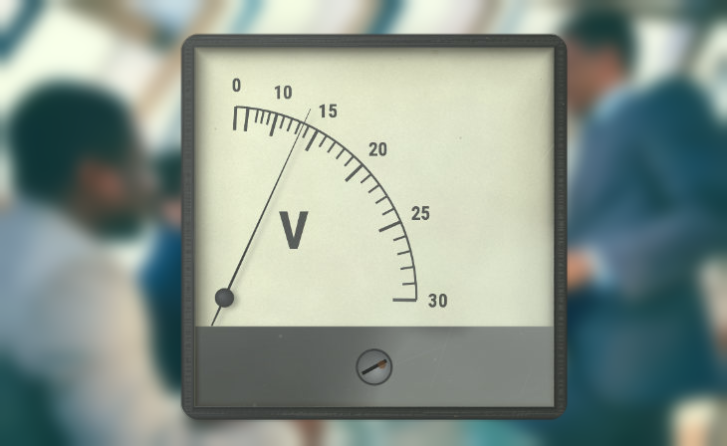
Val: 13.5 V
